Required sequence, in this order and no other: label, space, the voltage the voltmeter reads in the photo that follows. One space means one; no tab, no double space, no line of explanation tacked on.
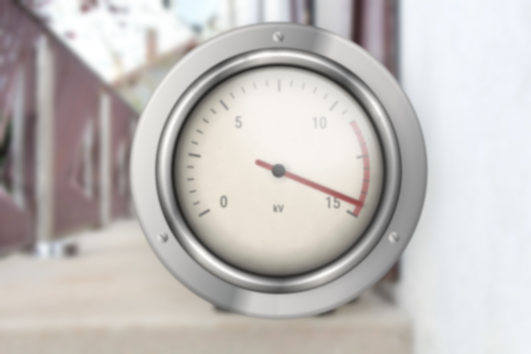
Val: 14.5 kV
